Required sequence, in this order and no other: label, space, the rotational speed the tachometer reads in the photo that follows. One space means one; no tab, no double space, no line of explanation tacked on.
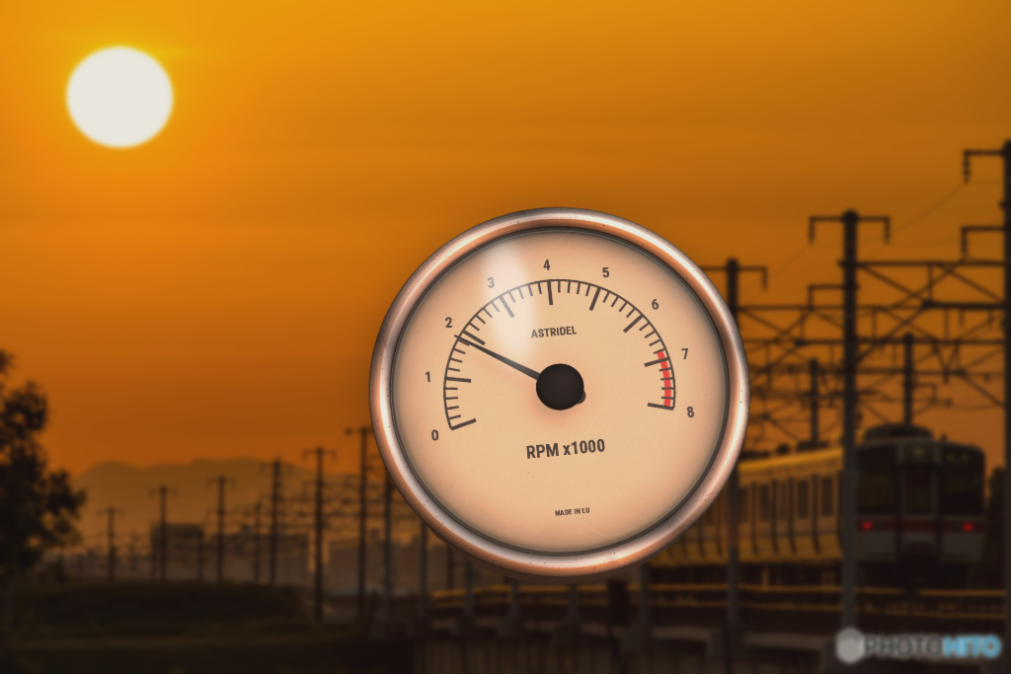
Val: 1800 rpm
